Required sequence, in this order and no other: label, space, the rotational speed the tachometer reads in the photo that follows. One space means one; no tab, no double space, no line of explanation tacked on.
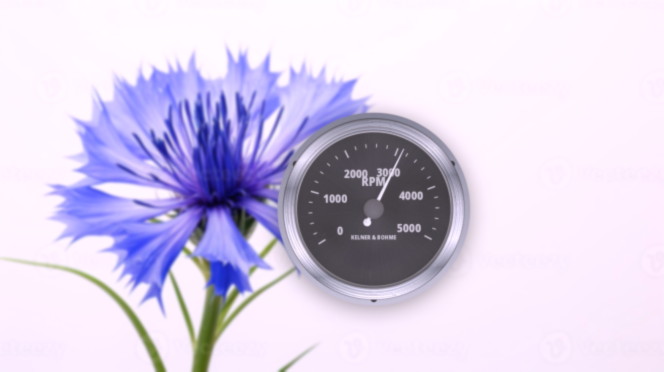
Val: 3100 rpm
